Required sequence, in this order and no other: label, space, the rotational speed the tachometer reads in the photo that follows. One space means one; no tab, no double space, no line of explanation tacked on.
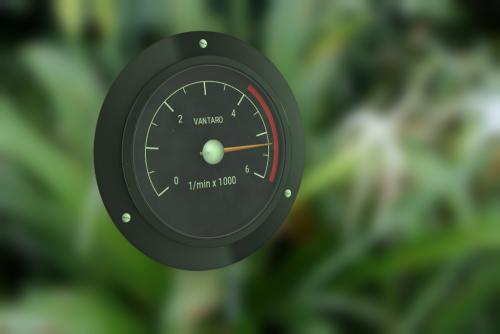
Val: 5250 rpm
